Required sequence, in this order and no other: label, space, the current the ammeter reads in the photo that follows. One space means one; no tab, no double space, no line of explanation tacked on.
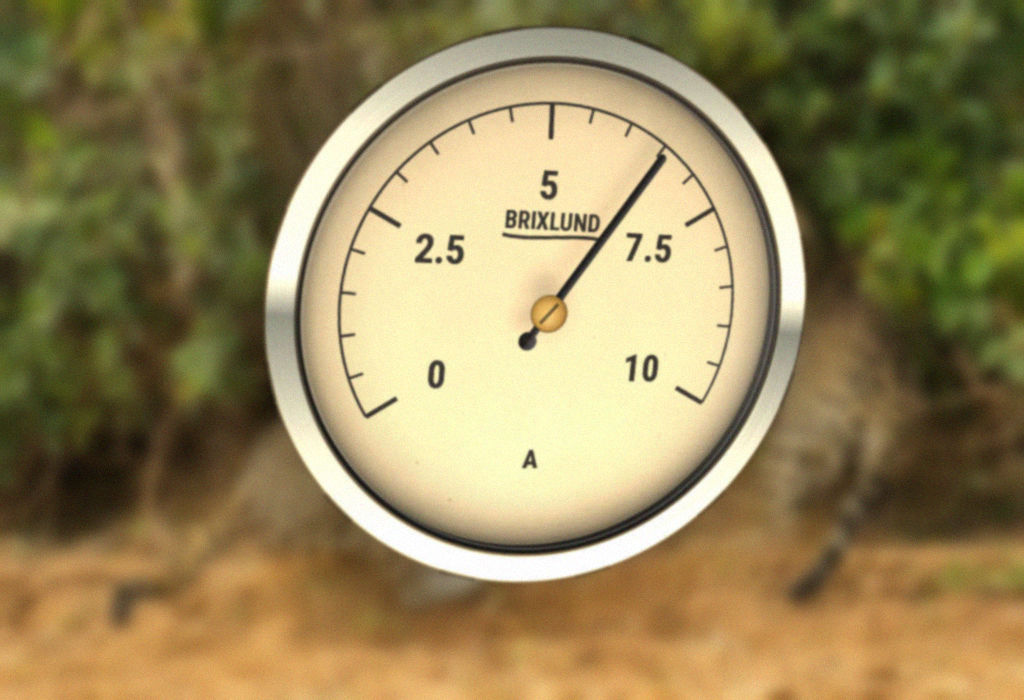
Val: 6.5 A
